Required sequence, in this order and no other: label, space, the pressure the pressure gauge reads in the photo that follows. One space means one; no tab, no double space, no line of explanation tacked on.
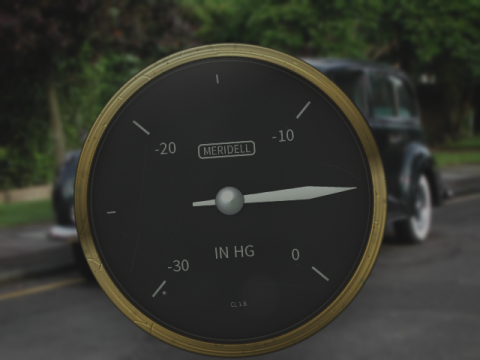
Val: -5 inHg
